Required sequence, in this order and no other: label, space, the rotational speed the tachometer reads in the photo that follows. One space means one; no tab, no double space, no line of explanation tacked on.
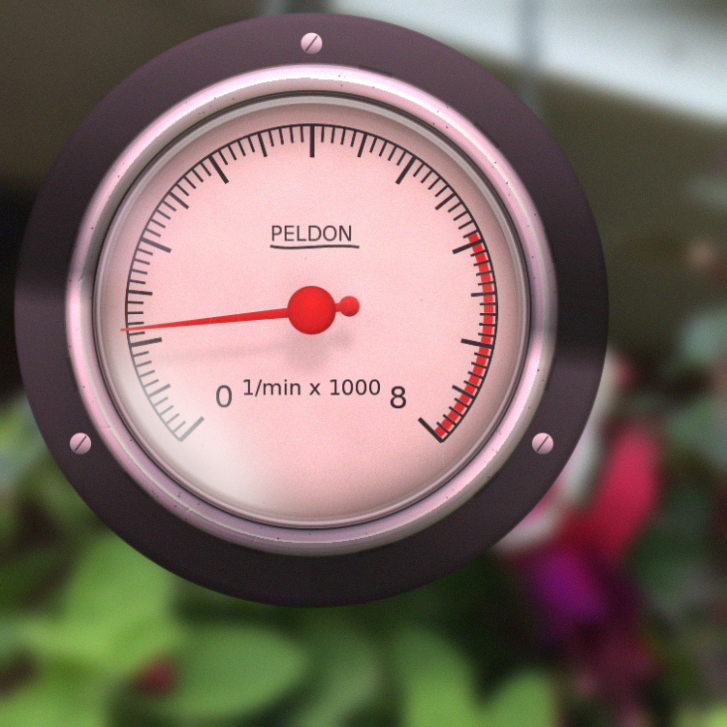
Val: 1150 rpm
